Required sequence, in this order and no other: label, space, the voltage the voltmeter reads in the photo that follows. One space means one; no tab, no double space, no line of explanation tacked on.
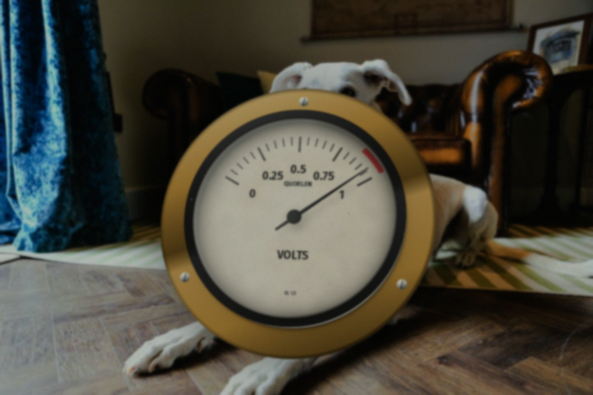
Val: 0.95 V
